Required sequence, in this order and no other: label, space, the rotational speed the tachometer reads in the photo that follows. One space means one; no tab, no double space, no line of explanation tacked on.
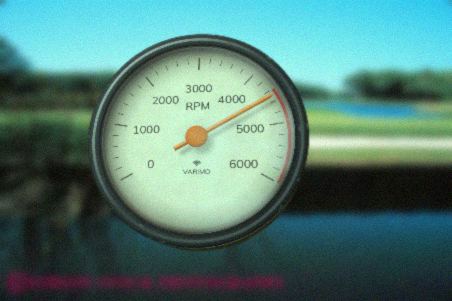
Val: 4500 rpm
